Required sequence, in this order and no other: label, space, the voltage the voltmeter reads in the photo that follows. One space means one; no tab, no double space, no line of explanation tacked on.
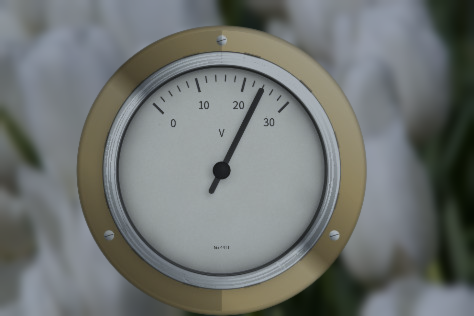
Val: 24 V
